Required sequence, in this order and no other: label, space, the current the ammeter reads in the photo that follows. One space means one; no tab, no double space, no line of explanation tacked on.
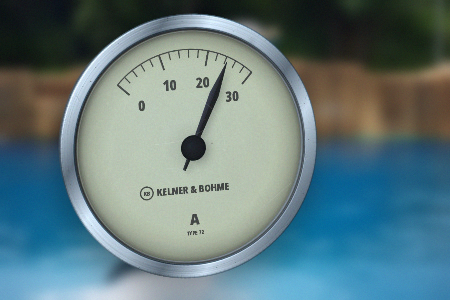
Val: 24 A
